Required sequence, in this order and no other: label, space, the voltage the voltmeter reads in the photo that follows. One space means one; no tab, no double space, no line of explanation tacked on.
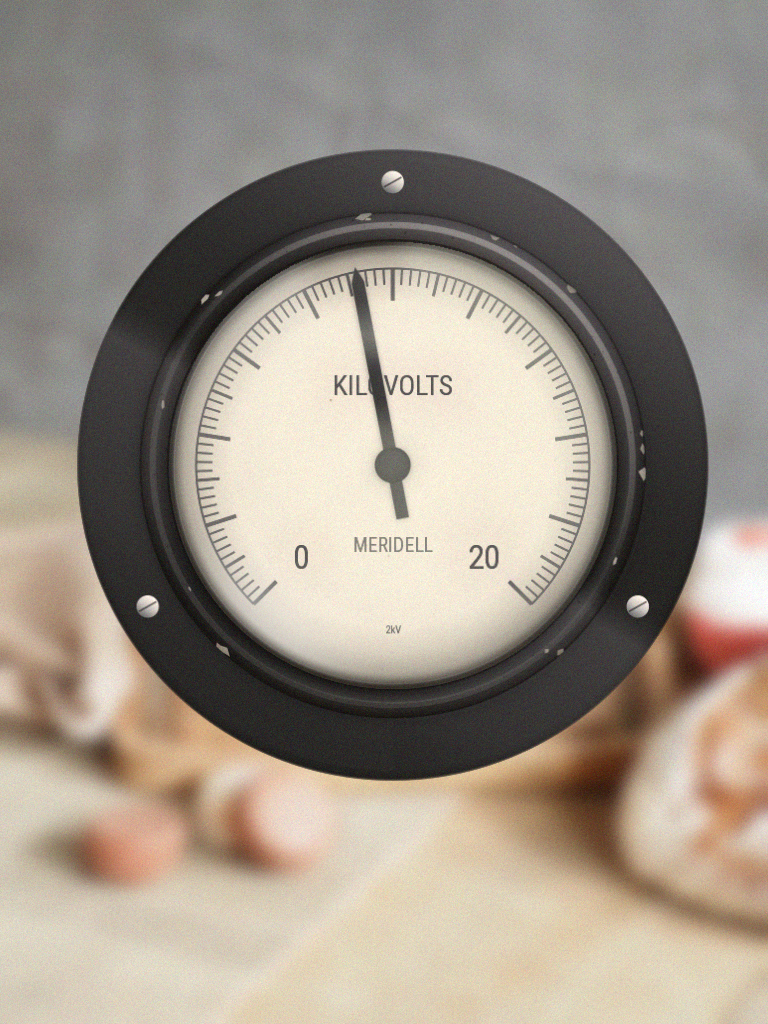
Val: 9.2 kV
